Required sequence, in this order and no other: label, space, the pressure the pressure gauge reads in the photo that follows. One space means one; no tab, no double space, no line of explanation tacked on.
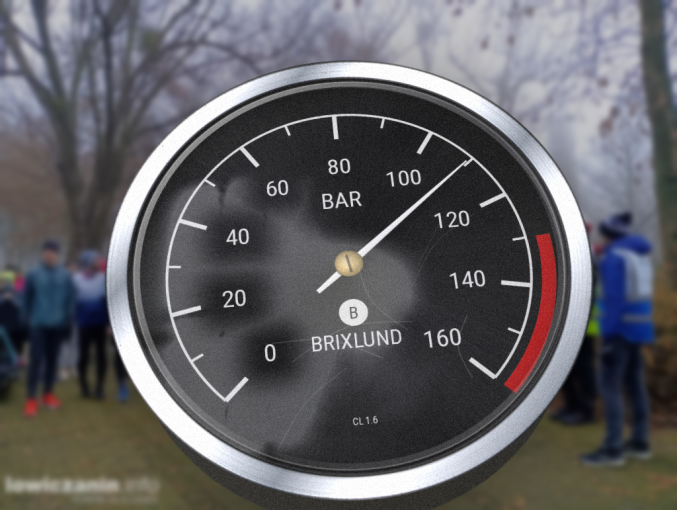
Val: 110 bar
